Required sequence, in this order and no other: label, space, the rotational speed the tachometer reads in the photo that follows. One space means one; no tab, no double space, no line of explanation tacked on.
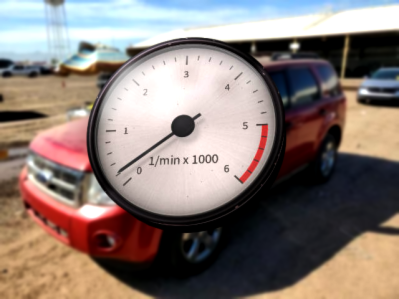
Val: 200 rpm
